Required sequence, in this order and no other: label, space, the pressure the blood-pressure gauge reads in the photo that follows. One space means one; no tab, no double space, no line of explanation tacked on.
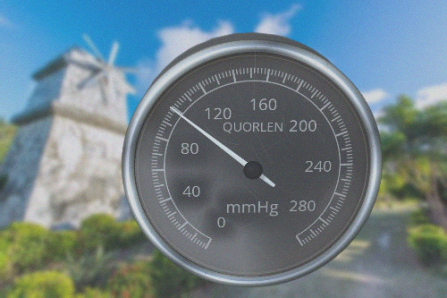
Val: 100 mmHg
